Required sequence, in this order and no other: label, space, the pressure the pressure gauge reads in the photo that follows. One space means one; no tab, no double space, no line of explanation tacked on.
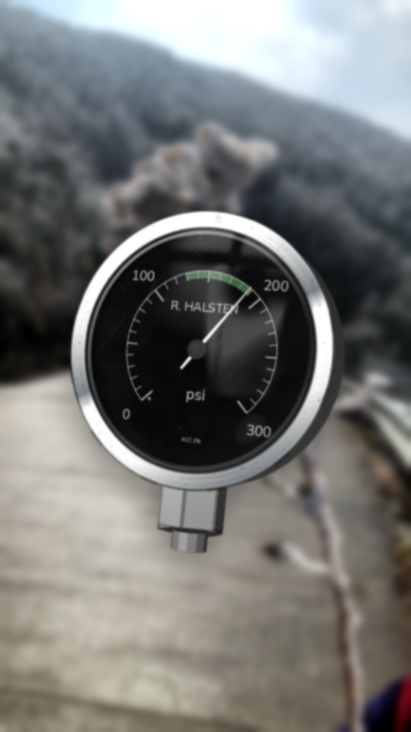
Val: 190 psi
